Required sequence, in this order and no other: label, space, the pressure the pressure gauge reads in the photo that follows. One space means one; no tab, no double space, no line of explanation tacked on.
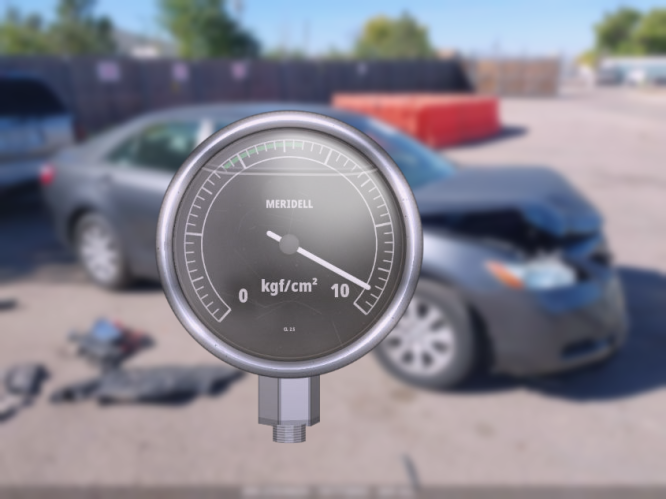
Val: 9.5 kg/cm²
